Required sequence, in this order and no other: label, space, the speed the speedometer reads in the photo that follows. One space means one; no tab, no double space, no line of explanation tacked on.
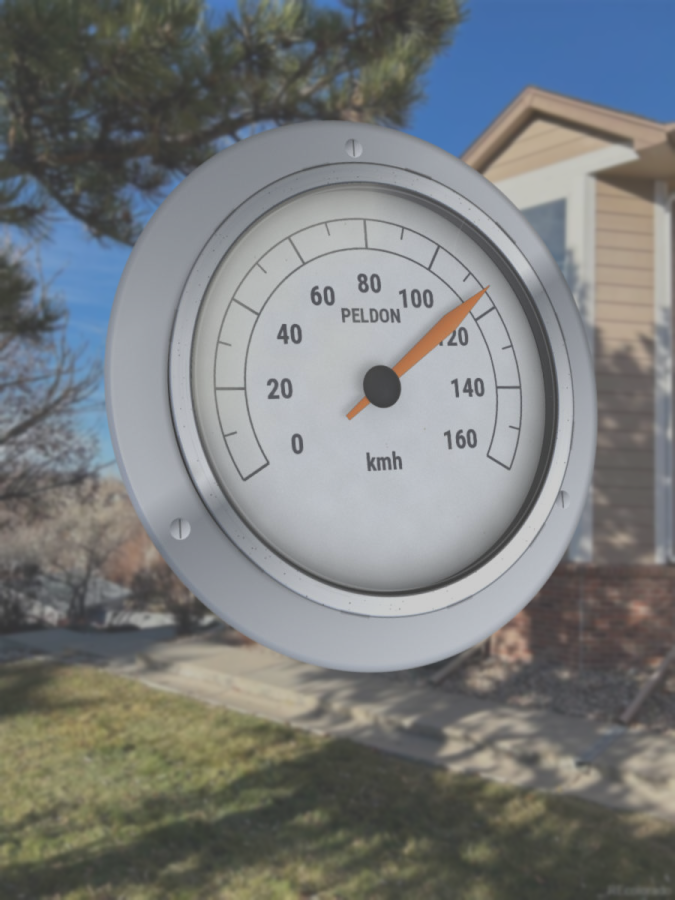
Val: 115 km/h
